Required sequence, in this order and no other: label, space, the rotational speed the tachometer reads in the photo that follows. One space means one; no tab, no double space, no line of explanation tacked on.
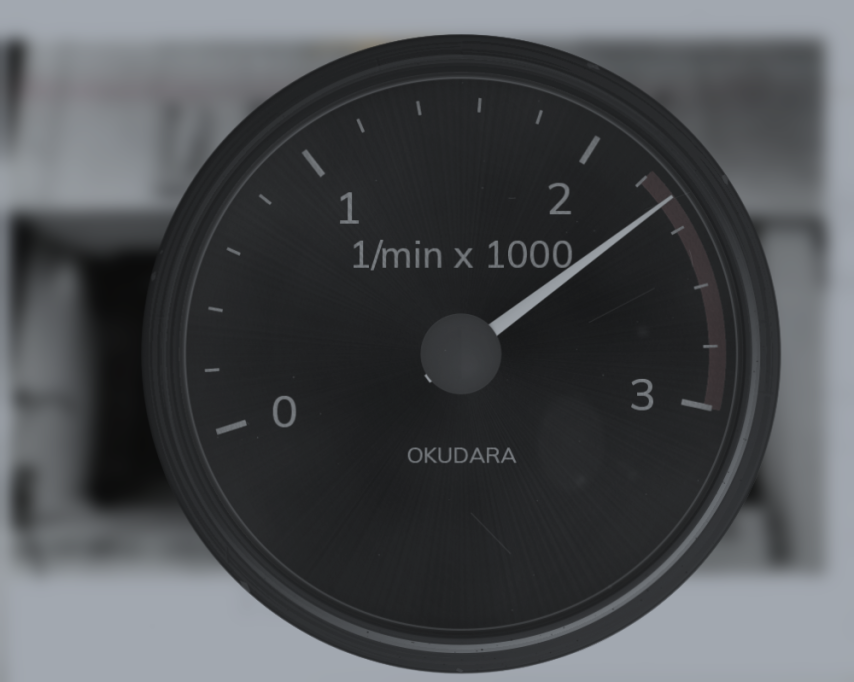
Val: 2300 rpm
